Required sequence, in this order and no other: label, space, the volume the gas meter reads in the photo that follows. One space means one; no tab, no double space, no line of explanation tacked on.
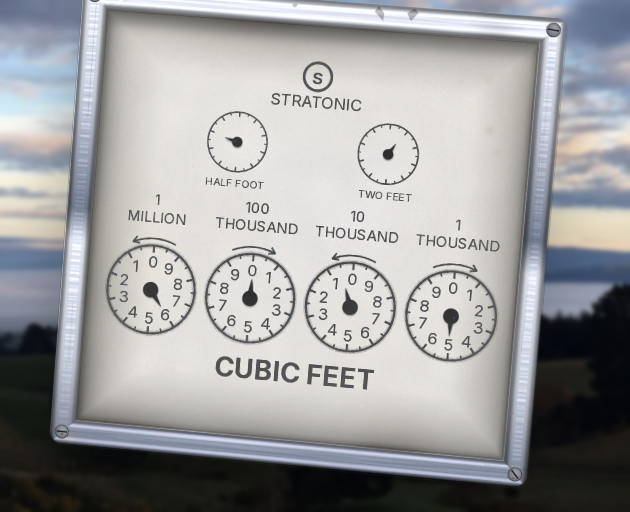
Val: 600500 ft³
